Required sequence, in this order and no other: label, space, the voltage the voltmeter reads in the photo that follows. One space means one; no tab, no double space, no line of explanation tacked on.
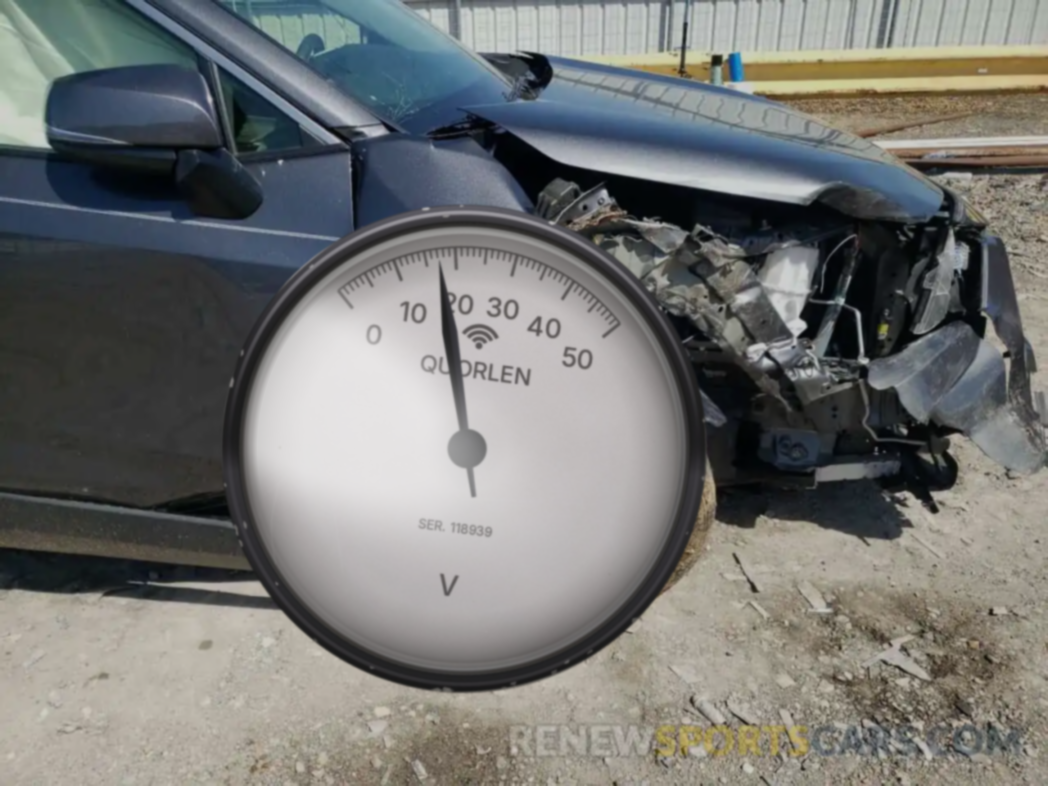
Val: 17 V
